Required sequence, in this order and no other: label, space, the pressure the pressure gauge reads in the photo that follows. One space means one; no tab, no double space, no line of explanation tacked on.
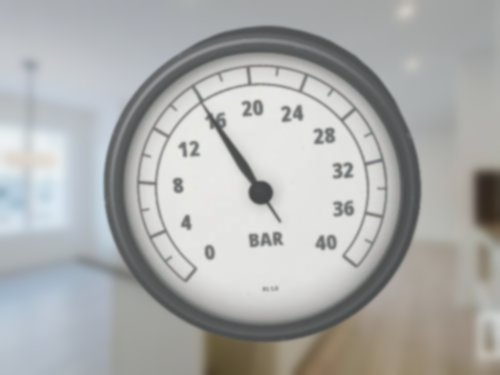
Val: 16 bar
